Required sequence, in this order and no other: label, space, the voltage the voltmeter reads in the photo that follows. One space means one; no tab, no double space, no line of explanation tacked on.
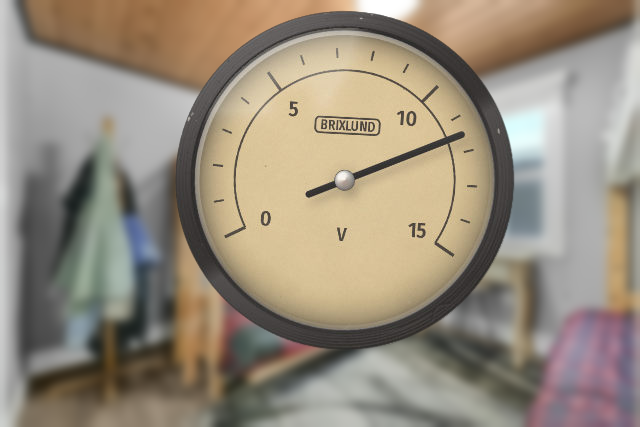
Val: 11.5 V
